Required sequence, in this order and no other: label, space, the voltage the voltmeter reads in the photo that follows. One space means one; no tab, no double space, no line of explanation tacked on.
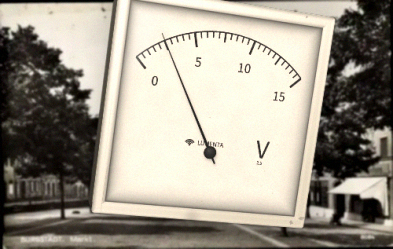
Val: 2.5 V
